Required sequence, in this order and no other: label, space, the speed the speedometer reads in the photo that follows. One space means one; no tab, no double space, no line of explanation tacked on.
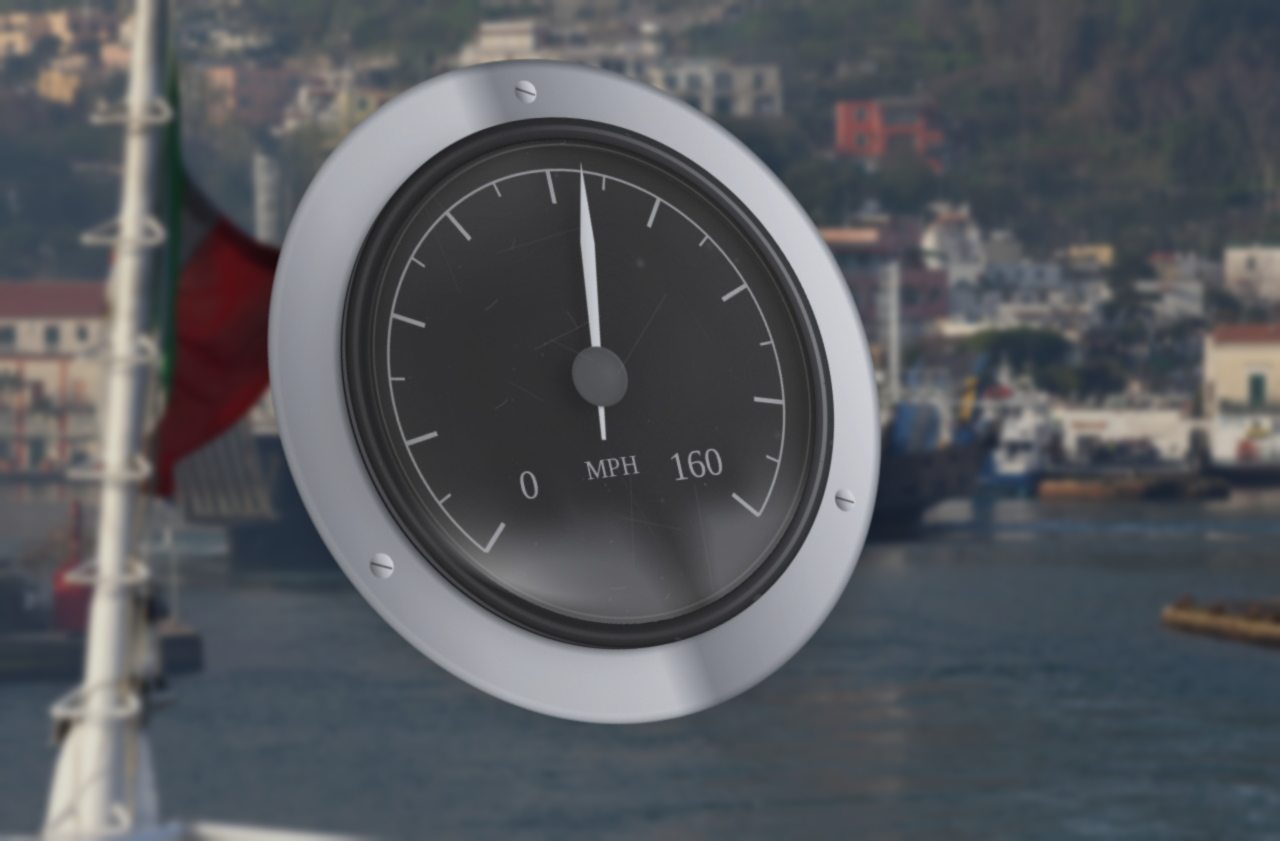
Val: 85 mph
